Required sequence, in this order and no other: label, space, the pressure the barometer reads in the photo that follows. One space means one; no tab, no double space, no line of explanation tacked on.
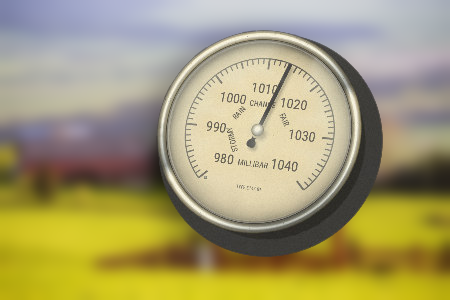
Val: 1014 mbar
